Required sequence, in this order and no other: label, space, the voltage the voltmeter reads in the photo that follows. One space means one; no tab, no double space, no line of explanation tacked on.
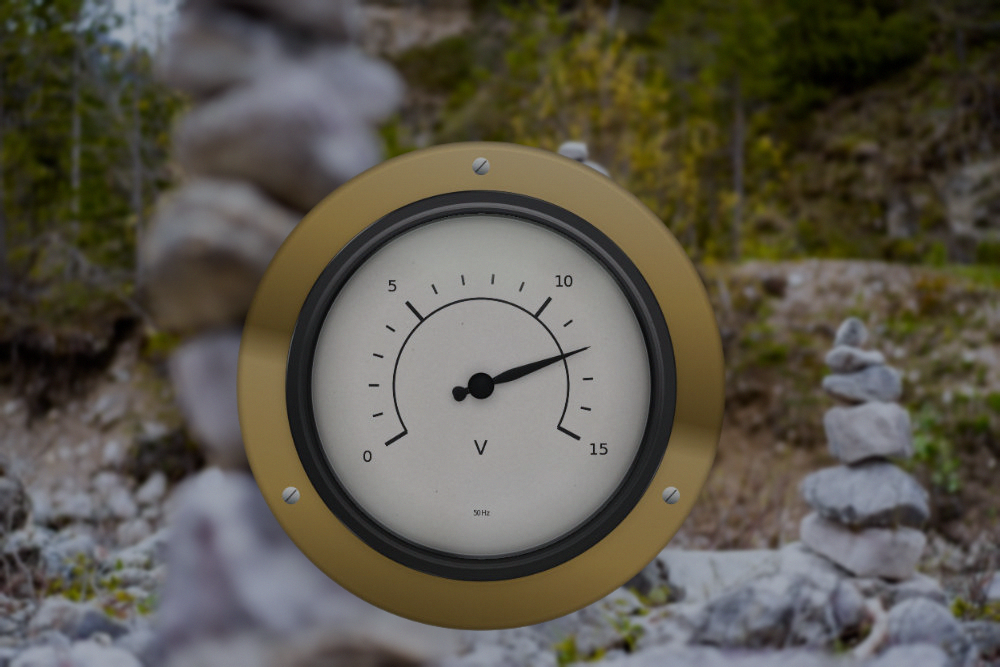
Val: 12 V
